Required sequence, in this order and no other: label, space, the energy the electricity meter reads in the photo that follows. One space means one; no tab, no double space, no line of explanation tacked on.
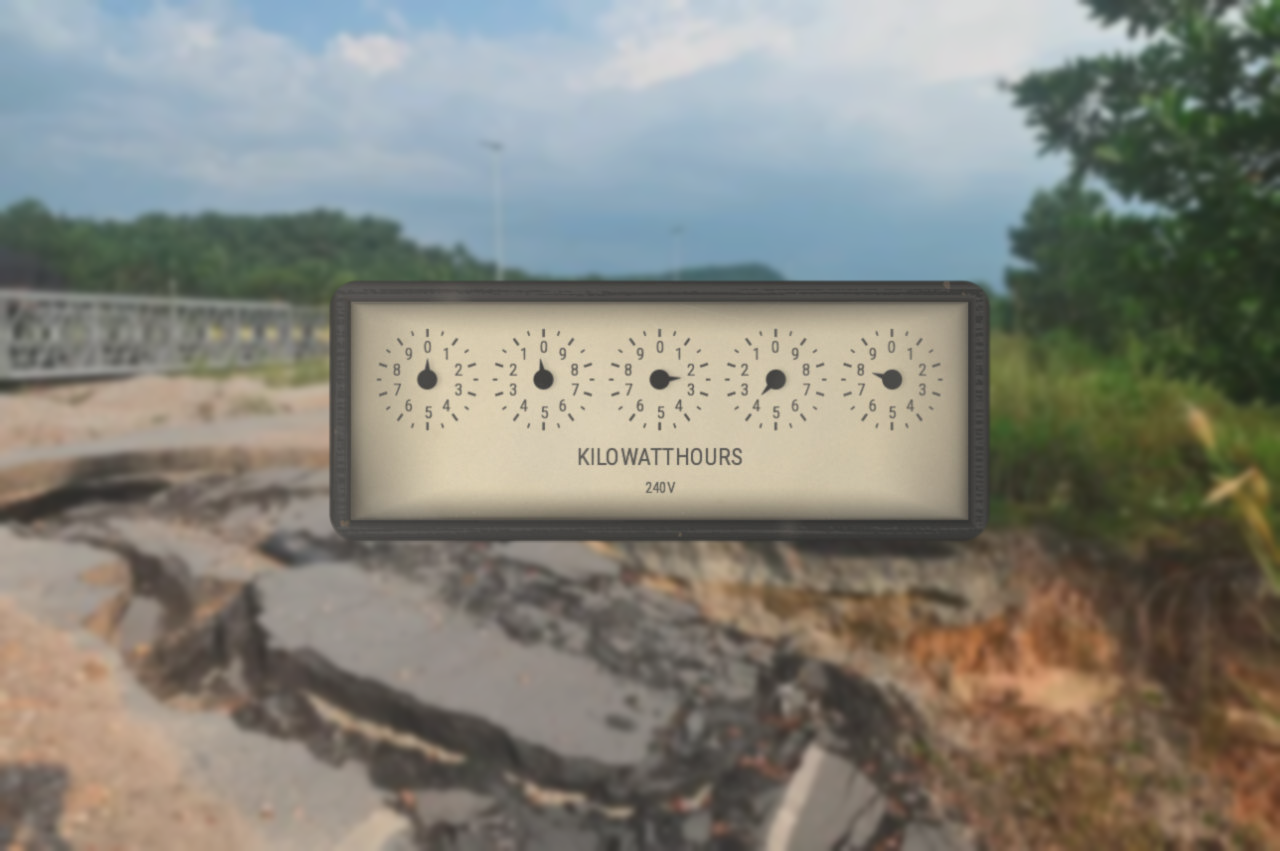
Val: 238 kWh
